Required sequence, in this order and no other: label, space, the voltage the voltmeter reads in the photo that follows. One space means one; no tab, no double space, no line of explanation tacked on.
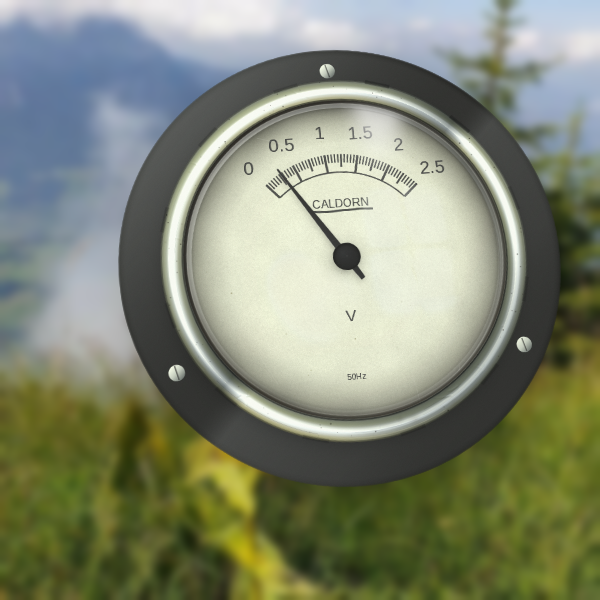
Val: 0.25 V
